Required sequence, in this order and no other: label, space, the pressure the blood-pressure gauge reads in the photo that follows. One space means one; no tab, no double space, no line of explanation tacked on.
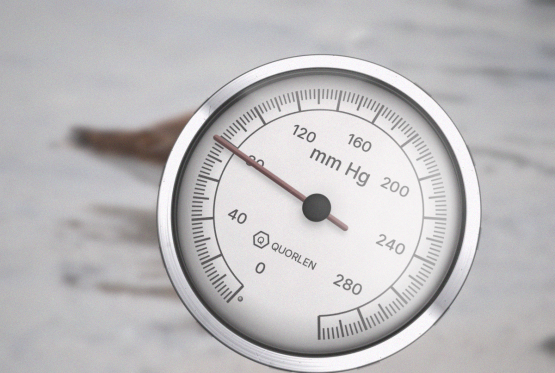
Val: 78 mmHg
